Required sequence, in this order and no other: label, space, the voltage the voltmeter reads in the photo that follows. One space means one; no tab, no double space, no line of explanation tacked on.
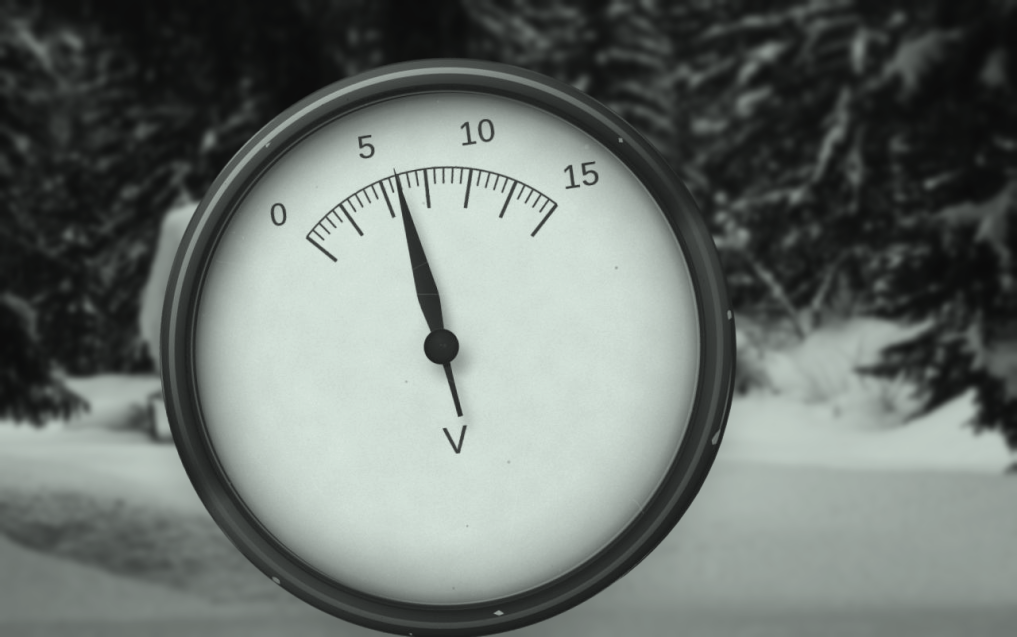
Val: 6 V
